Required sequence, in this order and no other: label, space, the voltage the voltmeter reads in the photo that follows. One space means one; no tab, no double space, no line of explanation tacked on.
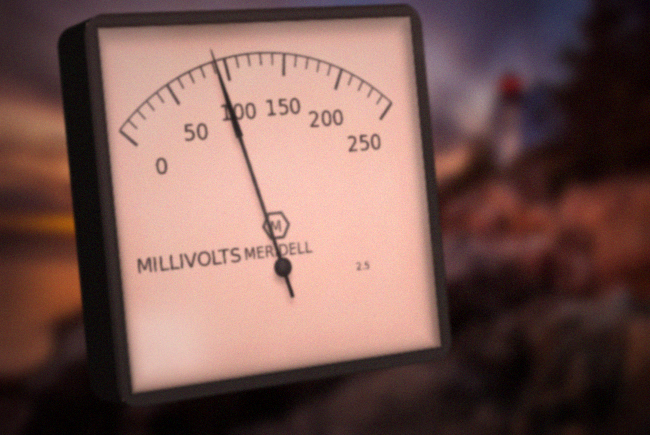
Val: 90 mV
